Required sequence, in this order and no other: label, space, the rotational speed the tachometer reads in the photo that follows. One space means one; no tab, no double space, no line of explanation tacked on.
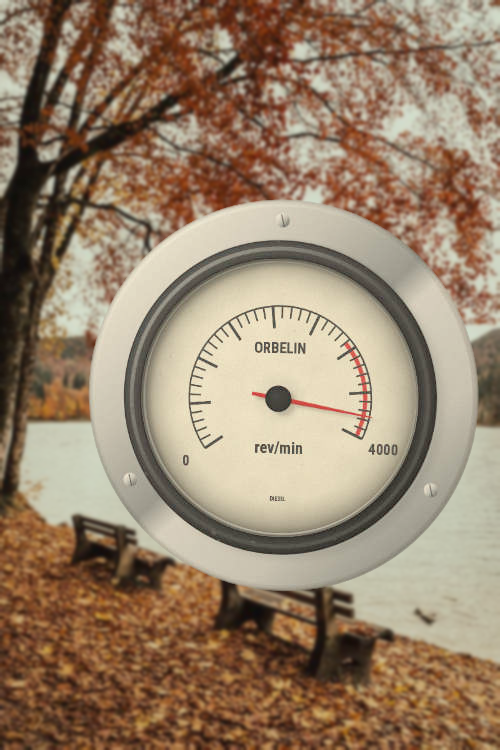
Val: 3750 rpm
